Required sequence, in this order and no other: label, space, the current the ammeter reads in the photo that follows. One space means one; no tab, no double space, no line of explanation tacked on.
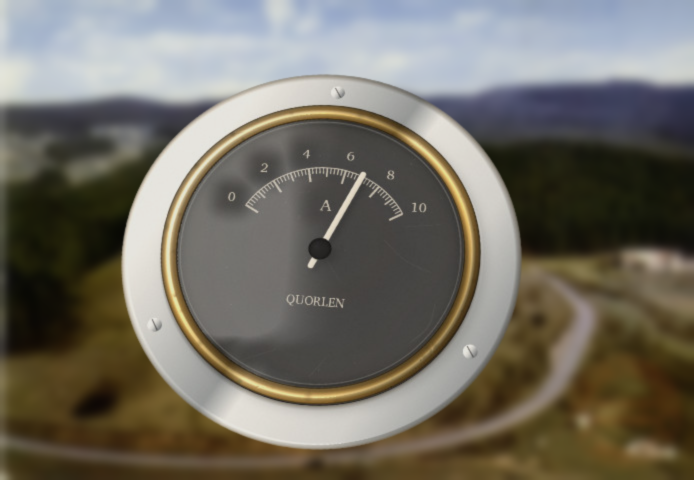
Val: 7 A
